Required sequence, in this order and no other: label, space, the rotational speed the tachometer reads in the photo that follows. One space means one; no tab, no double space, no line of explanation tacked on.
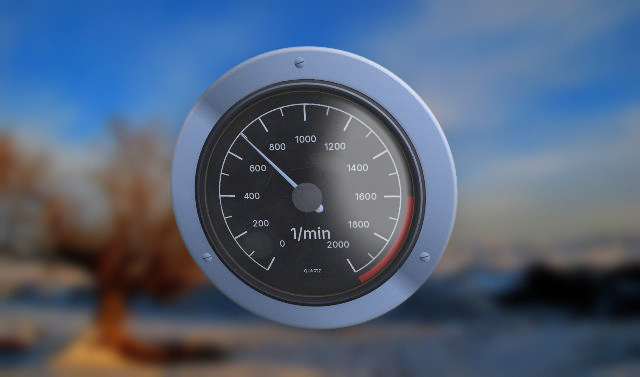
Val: 700 rpm
